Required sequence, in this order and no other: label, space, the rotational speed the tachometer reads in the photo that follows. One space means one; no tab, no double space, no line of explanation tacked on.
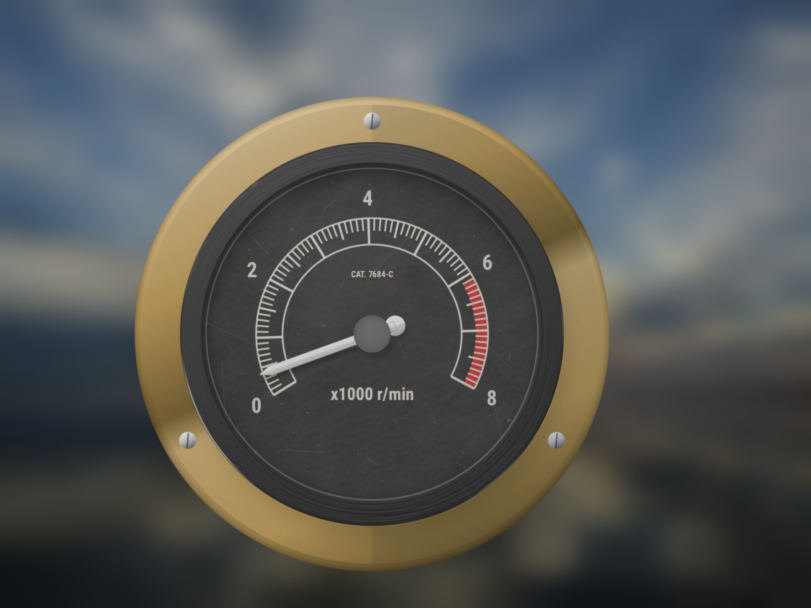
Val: 400 rpm
